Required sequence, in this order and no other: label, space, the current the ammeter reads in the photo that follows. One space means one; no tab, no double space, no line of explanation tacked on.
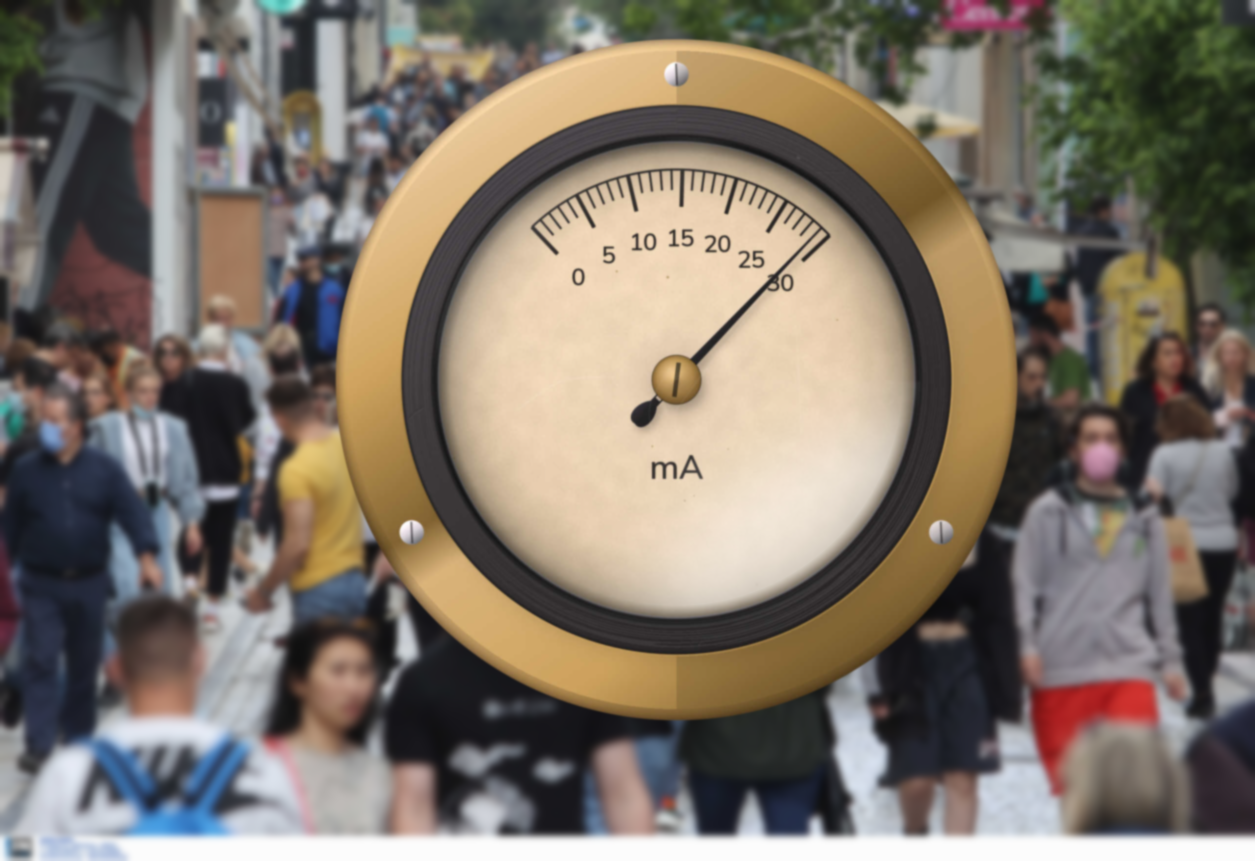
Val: 29 mA
